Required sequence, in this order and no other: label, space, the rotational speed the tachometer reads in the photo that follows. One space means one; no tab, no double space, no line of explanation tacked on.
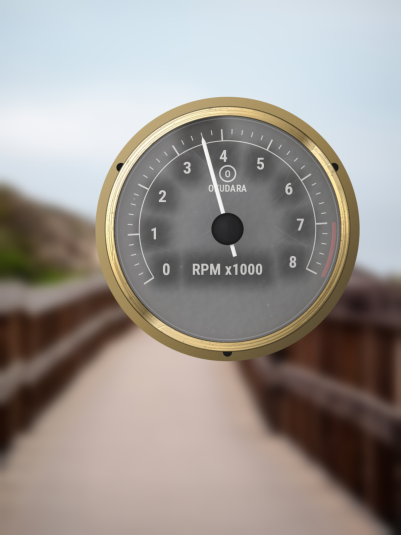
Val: 3600 rpm
